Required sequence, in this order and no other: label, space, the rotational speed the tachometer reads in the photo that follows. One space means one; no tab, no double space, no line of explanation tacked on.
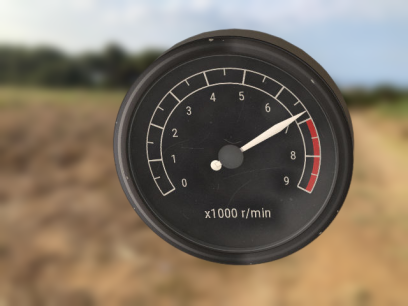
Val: 6750 rpm
